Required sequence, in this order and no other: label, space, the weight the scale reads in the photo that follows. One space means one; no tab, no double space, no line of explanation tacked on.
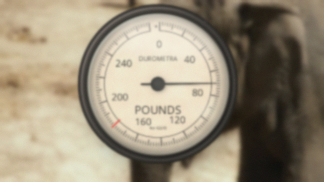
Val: 70 lb
